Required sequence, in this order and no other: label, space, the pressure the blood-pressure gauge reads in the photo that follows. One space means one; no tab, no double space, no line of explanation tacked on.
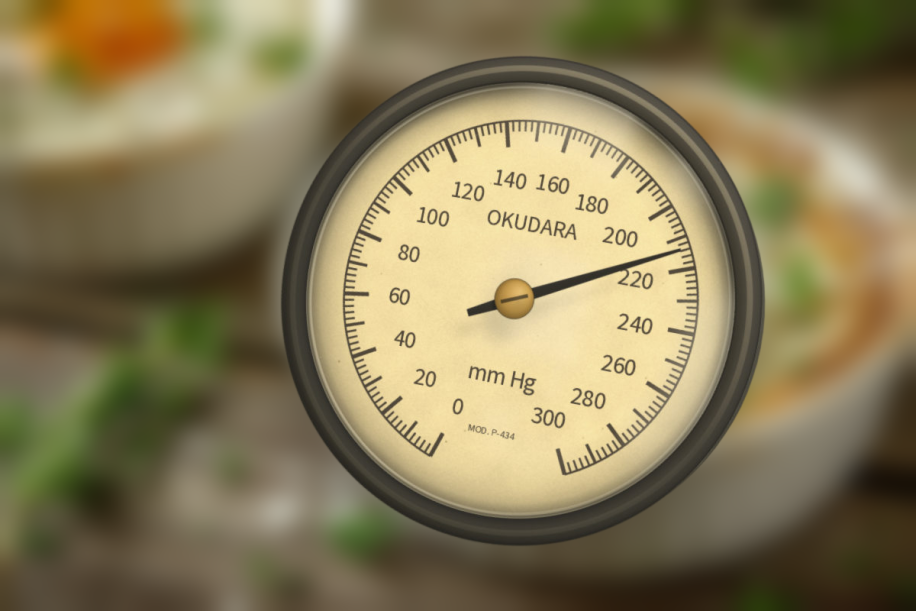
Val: 214 mmHg
